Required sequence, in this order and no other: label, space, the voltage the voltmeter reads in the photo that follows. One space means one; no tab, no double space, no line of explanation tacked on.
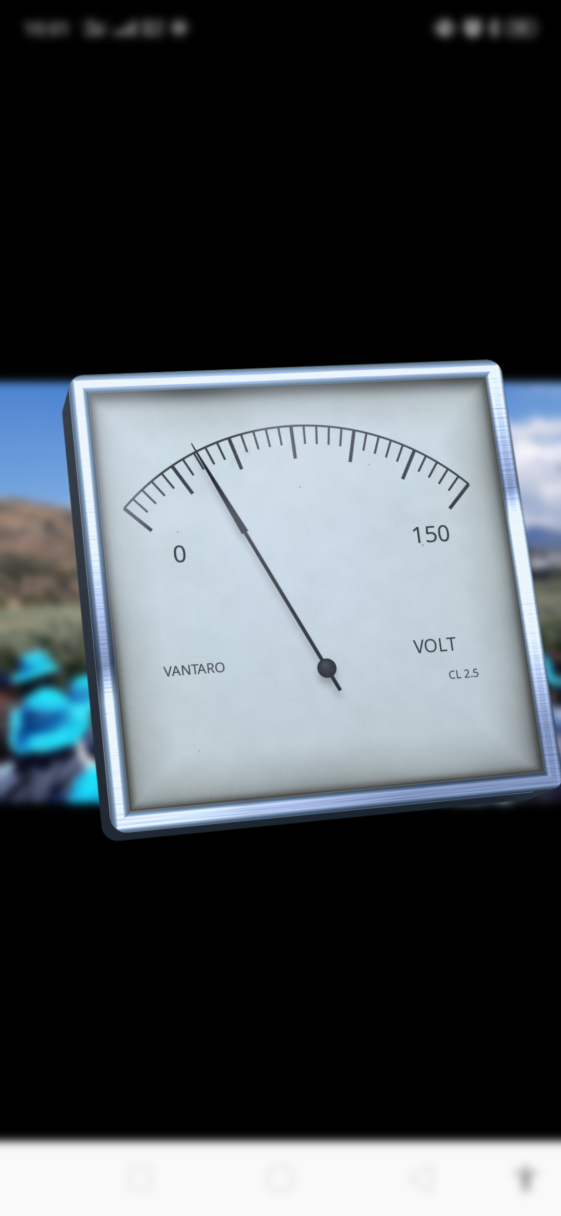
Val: 35 V
